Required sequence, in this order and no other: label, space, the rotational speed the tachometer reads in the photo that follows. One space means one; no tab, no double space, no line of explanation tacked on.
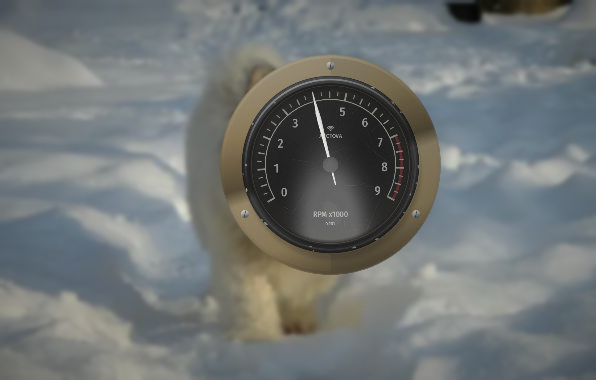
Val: 4000 rpm
